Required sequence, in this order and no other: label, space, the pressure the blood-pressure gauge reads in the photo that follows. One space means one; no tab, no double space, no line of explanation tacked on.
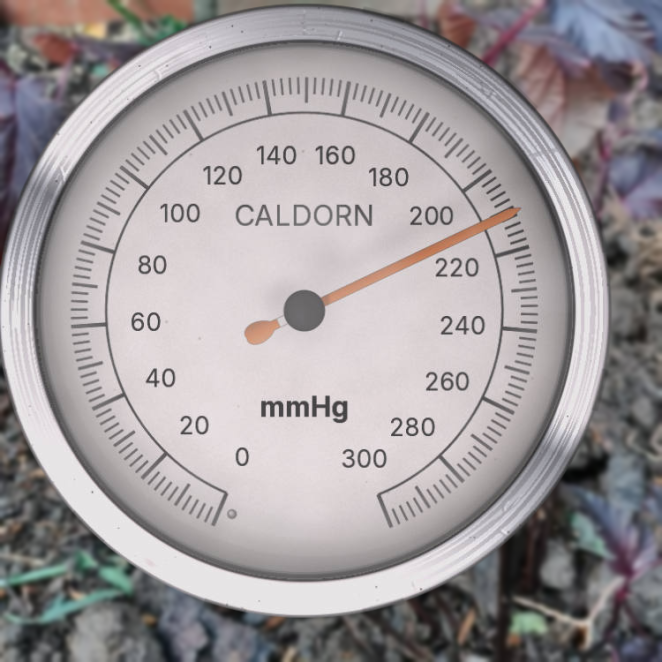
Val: 211 mmHg
